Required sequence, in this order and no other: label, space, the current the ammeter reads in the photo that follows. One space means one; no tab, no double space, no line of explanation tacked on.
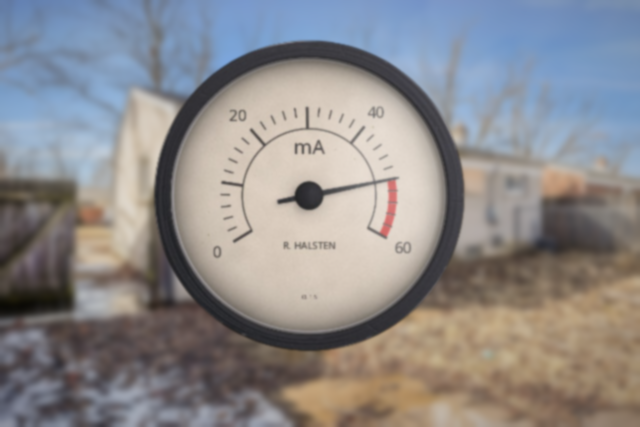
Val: 50 mA
